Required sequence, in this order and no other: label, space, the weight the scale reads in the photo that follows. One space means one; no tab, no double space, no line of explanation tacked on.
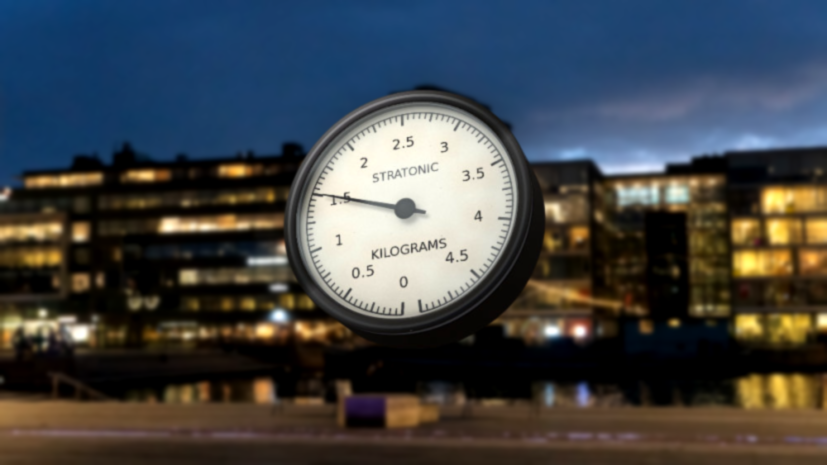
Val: 1.5 kg
